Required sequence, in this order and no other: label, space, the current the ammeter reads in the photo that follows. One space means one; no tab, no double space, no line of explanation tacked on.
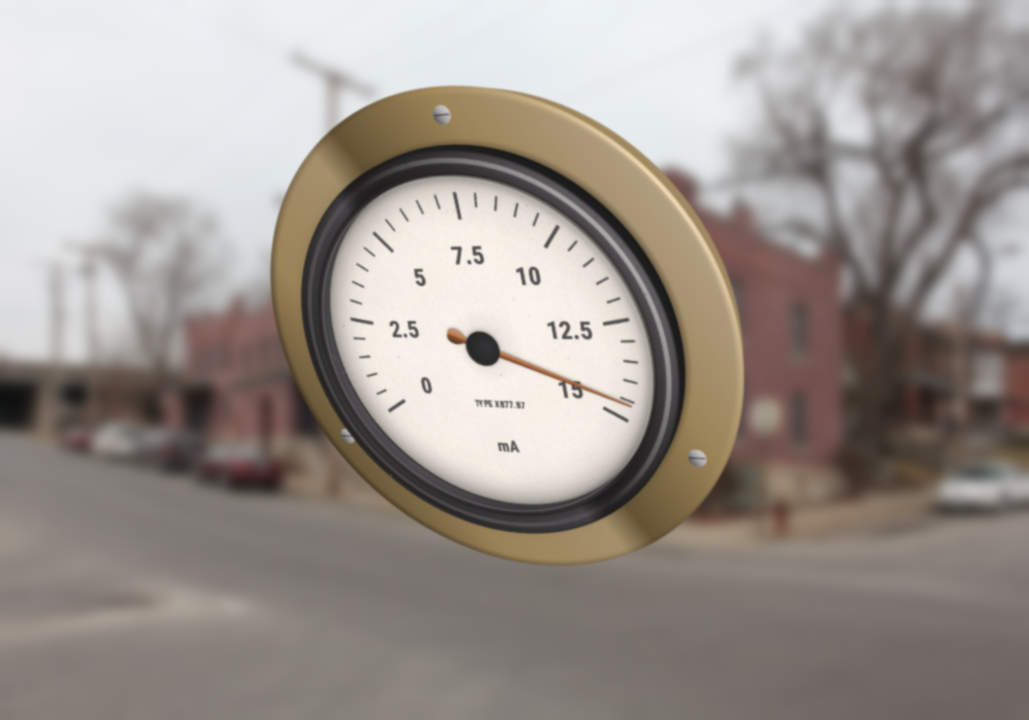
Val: 14.5 mA
